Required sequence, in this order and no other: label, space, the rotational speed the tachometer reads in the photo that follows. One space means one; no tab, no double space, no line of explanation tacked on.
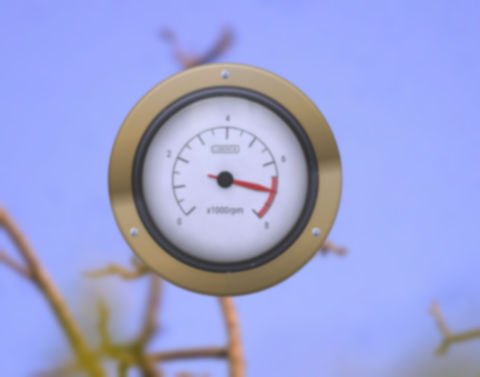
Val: 7000 rpm
